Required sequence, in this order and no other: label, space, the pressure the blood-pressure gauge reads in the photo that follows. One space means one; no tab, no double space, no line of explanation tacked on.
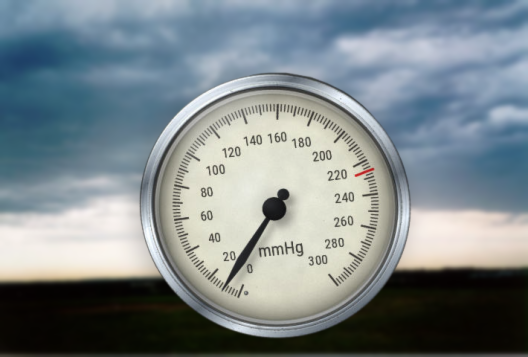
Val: 10 mmHg
